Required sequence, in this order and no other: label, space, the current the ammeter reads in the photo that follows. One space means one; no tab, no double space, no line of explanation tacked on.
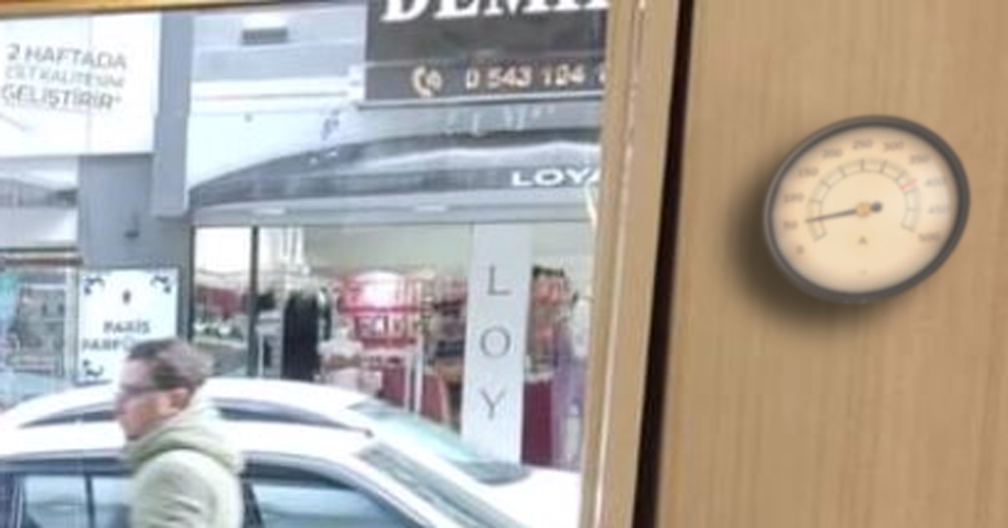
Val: 50 A
